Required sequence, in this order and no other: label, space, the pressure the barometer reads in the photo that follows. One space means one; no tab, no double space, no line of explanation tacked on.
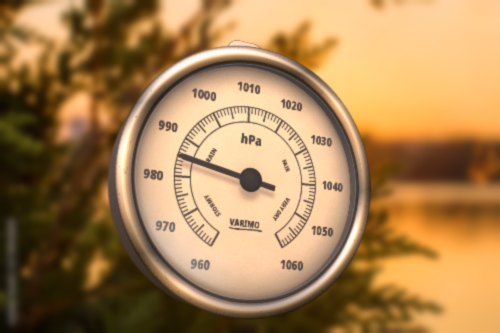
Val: 985 hPa
